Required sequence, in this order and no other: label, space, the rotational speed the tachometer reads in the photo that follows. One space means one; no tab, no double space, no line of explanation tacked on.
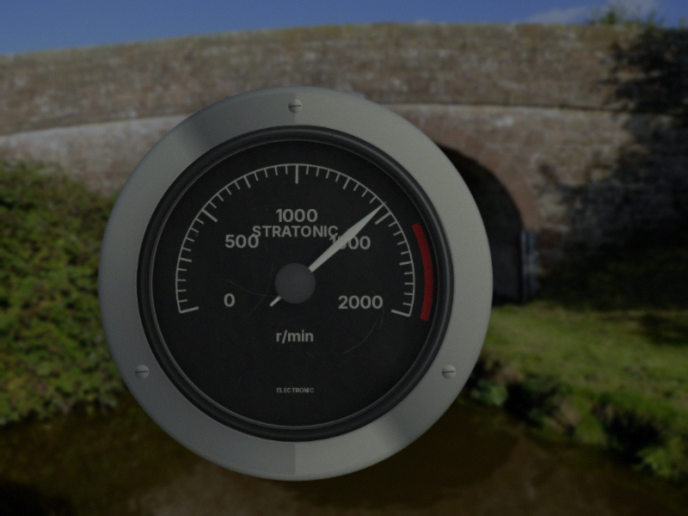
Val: 1450 rpm
